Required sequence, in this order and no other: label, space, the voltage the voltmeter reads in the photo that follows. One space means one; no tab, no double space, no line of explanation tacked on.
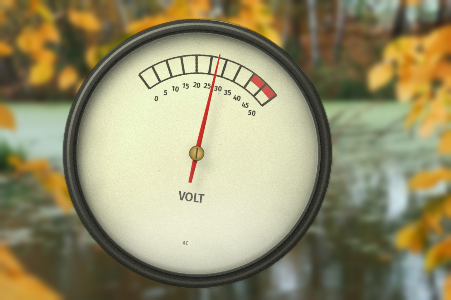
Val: 27.5 V
